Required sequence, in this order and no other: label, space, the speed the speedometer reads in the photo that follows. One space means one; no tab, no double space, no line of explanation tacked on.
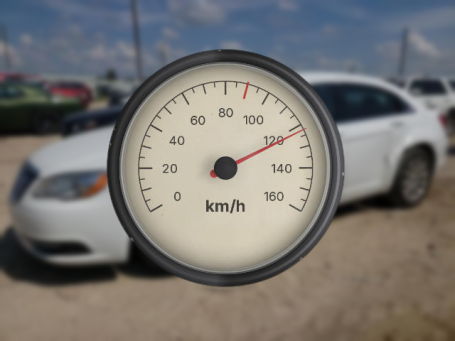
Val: 122.5 km/h
